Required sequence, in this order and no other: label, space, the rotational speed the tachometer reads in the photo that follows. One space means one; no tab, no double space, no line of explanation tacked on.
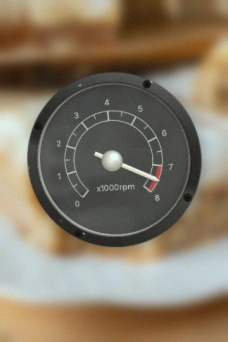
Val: 7500 rpm
